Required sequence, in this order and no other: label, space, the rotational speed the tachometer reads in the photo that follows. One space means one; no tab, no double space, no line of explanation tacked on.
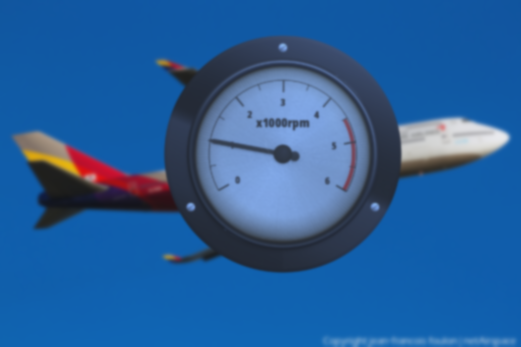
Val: 1000 rpm
